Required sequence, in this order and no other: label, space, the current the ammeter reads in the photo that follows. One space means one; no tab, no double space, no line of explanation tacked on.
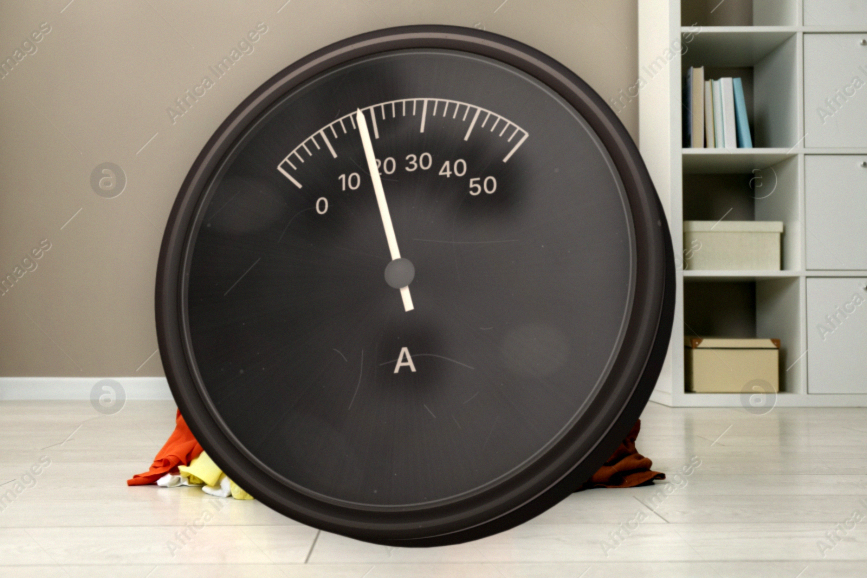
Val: 18 A
